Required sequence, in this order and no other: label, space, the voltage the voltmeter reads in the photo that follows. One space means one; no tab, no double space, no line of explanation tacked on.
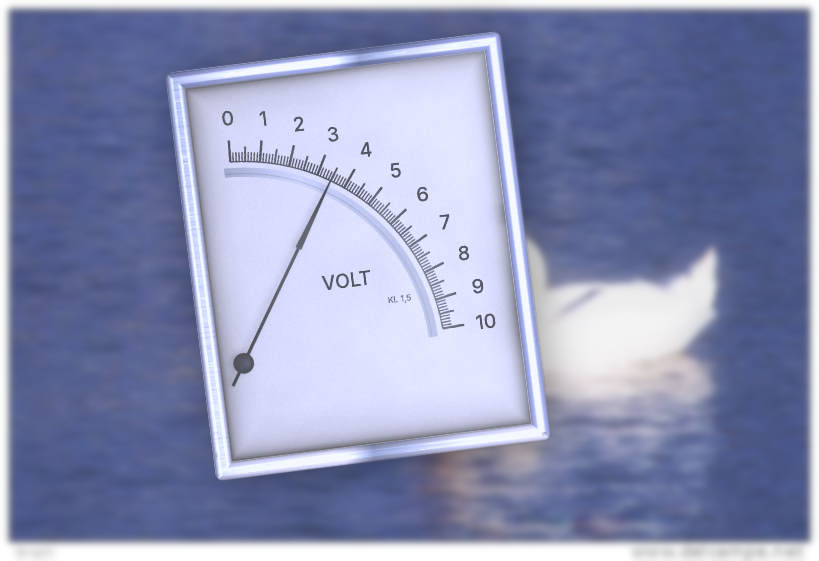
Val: 3.5 V
